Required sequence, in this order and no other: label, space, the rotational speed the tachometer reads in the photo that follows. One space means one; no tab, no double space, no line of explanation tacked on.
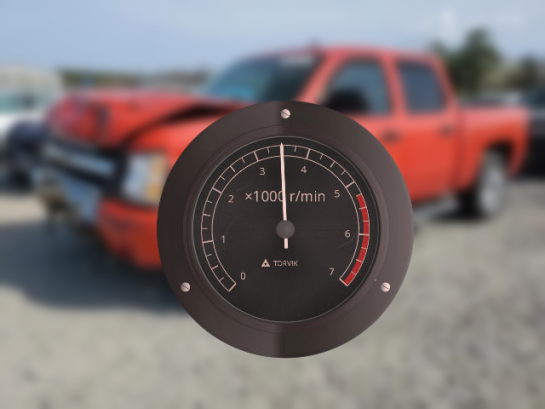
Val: 3500 rpm
